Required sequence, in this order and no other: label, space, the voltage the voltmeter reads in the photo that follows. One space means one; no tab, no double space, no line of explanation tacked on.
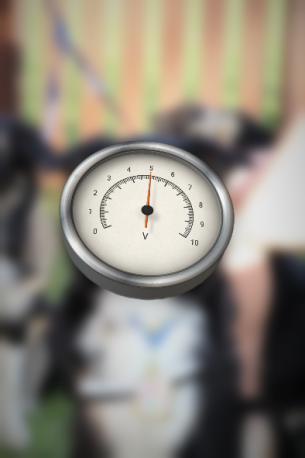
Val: 5 V
